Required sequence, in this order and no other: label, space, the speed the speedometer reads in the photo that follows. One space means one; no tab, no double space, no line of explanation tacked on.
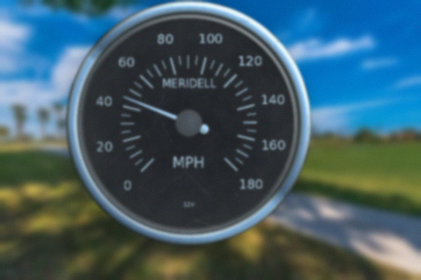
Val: 45 mph
